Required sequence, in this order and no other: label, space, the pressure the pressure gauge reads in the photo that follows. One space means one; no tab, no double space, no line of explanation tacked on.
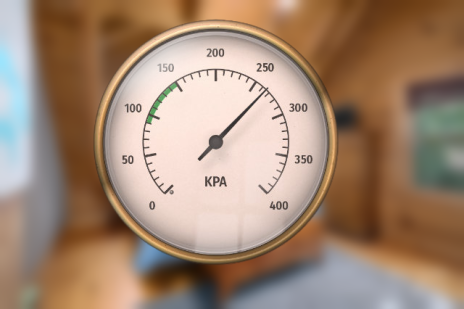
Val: 265 kPa
